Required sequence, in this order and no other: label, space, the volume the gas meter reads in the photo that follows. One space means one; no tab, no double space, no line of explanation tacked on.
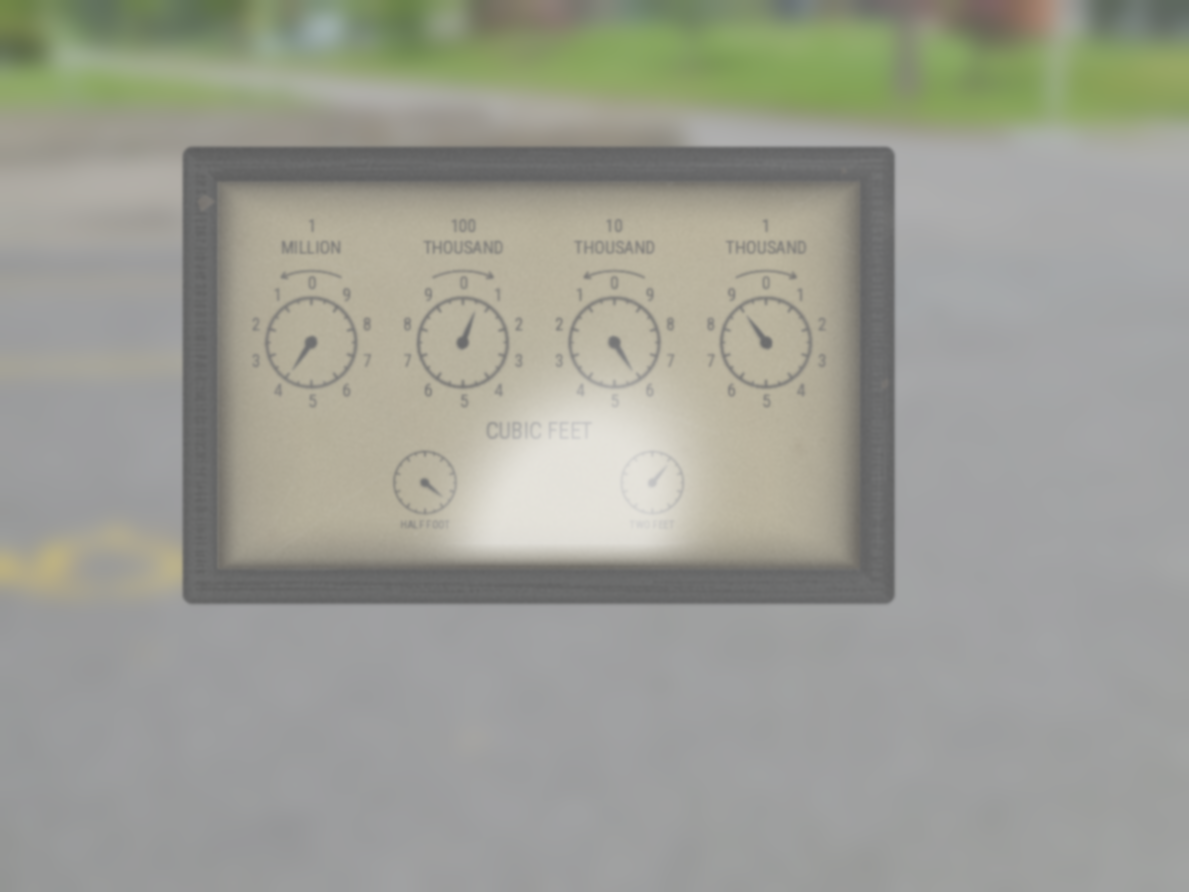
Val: 405900 ft³
